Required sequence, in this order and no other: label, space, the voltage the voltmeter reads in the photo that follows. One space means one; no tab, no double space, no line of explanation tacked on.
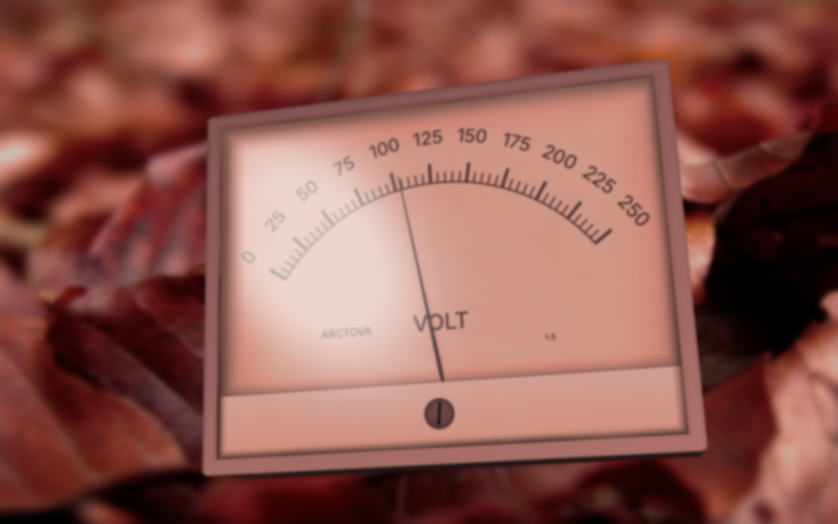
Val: 105 V
